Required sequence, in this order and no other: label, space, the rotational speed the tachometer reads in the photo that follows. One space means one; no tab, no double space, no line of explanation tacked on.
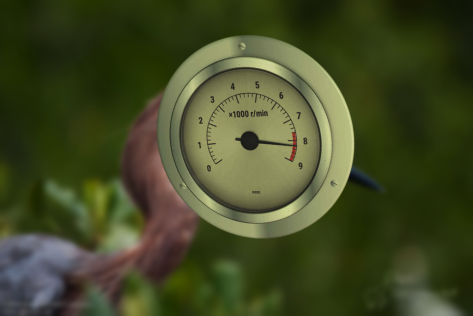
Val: 8200 rpm
